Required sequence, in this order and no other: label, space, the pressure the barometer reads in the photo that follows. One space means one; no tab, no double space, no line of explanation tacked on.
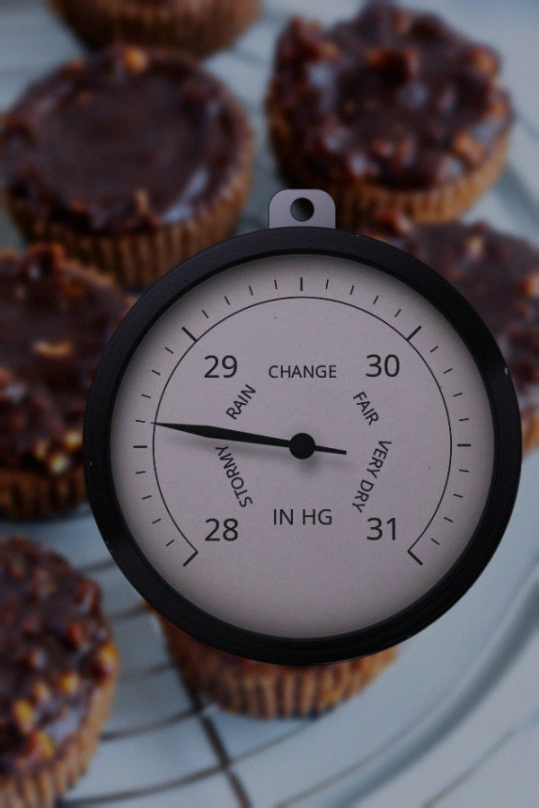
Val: 28.6 inHg
